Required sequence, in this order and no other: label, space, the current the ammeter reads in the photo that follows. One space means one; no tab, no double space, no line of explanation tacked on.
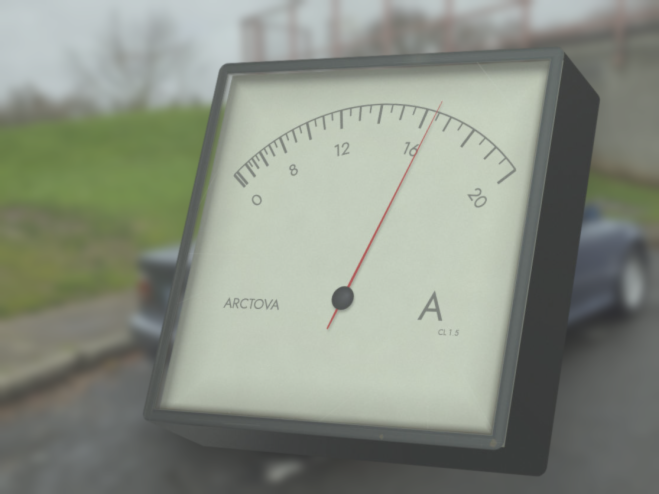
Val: 16.5 A
